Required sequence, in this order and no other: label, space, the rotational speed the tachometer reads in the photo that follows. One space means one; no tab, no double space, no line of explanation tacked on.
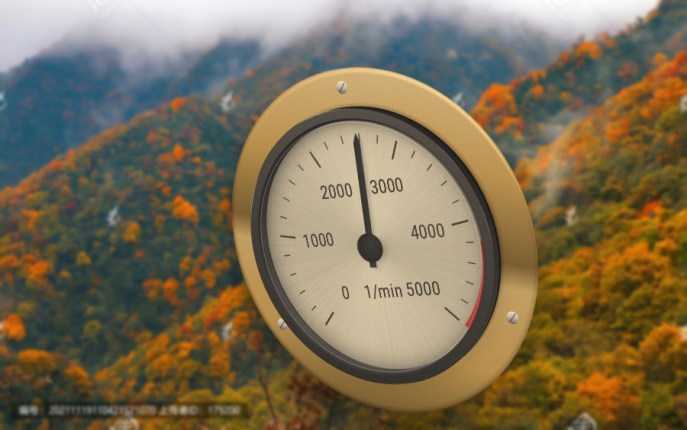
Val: 2600 rpm
